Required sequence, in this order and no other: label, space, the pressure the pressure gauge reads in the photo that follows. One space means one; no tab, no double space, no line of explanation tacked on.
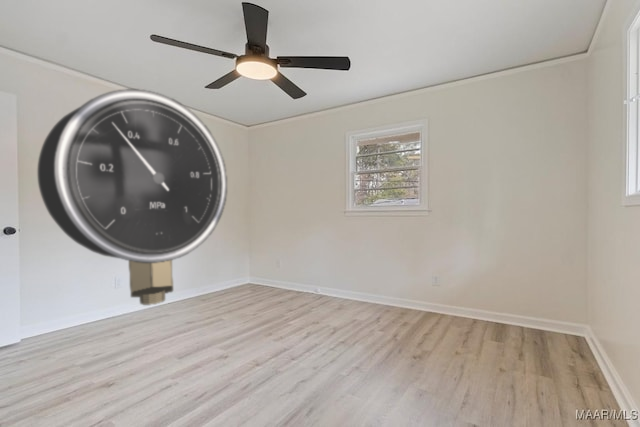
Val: 0.35 MPa
